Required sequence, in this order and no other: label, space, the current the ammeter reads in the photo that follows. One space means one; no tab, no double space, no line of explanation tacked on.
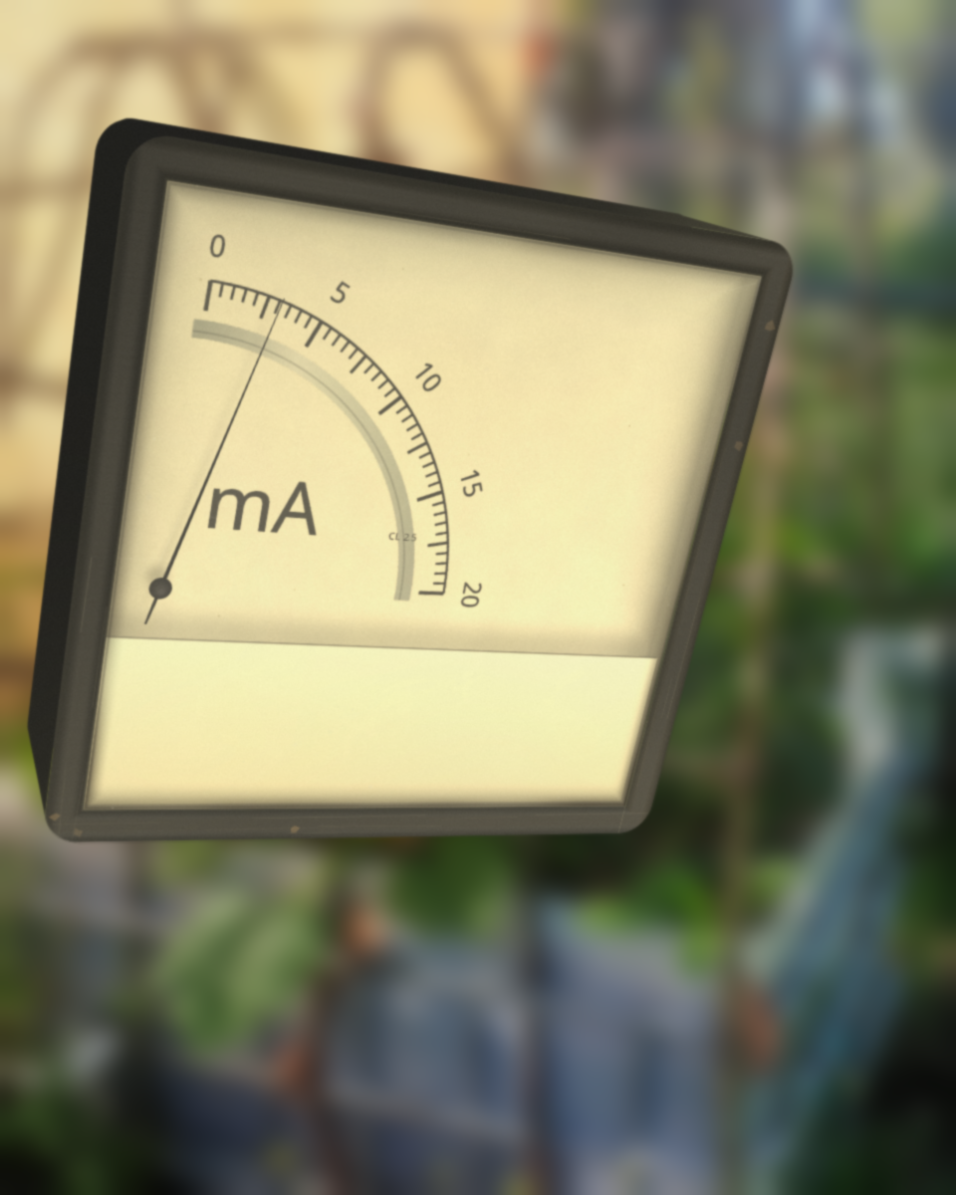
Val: 3 mA
